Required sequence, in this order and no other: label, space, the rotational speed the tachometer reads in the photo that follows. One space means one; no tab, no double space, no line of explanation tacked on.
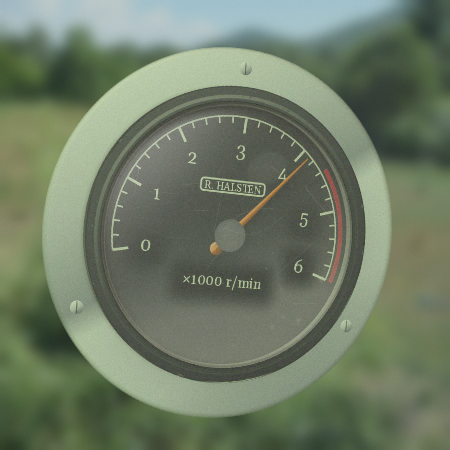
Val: 4100 rpm
